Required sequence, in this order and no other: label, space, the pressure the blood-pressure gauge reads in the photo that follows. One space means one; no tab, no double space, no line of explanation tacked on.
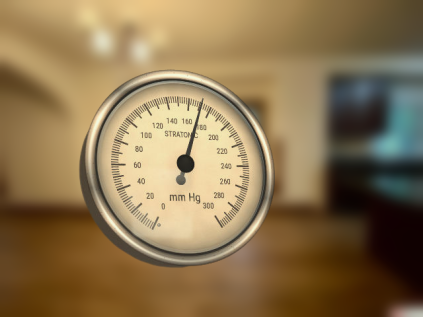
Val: 170 mmHg
